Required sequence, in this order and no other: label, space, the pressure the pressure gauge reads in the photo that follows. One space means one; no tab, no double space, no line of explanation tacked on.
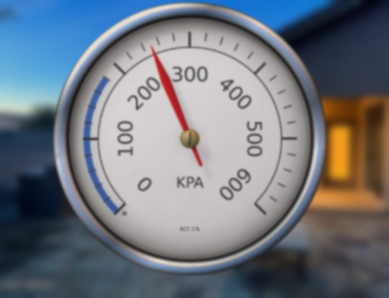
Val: 250 kPa
